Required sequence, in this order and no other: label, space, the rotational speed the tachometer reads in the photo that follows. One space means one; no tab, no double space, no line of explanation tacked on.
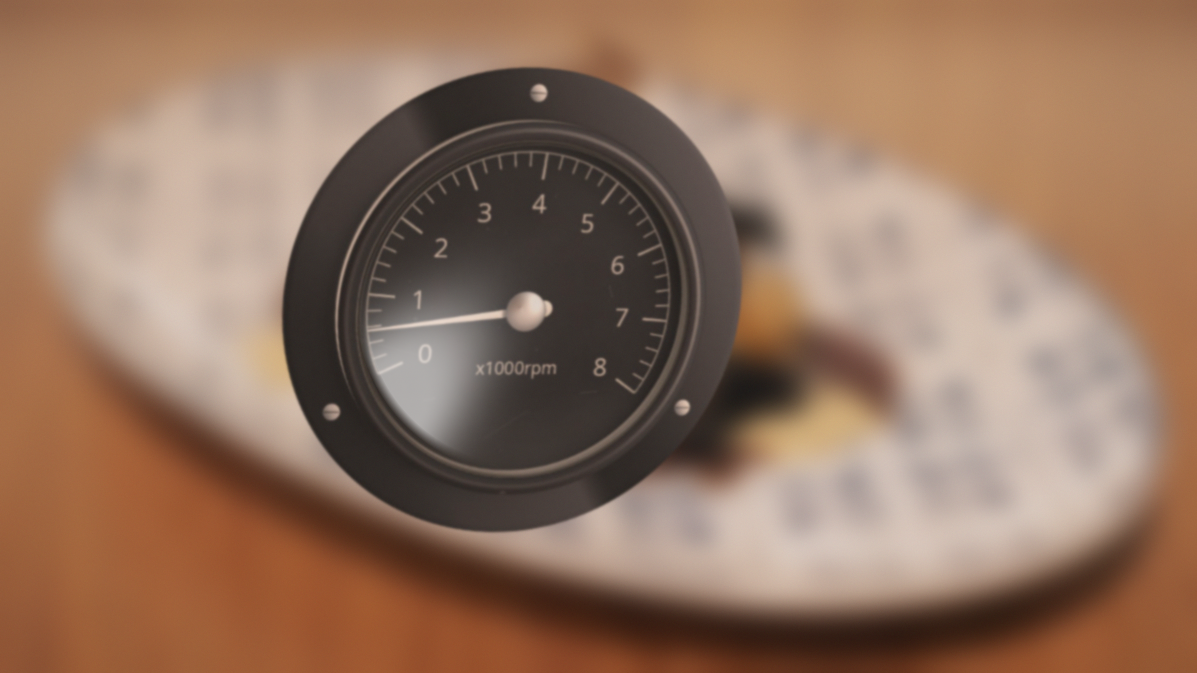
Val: 600 rpm
